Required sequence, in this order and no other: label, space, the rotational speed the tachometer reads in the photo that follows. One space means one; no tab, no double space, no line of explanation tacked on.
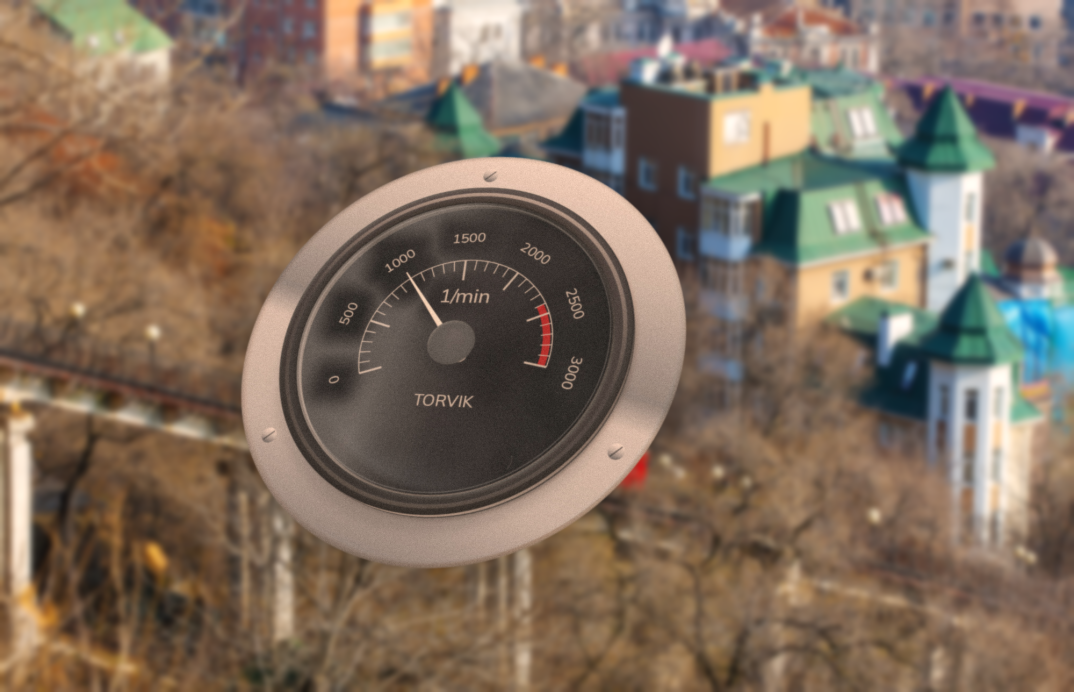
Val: 1000 rpm
